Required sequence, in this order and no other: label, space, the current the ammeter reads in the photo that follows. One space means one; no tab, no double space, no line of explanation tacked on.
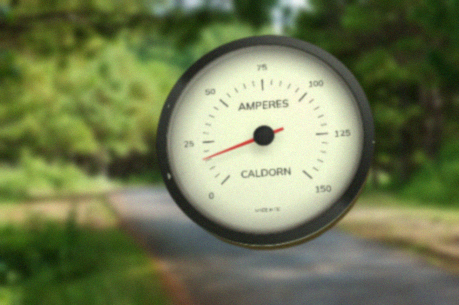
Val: 15 A
